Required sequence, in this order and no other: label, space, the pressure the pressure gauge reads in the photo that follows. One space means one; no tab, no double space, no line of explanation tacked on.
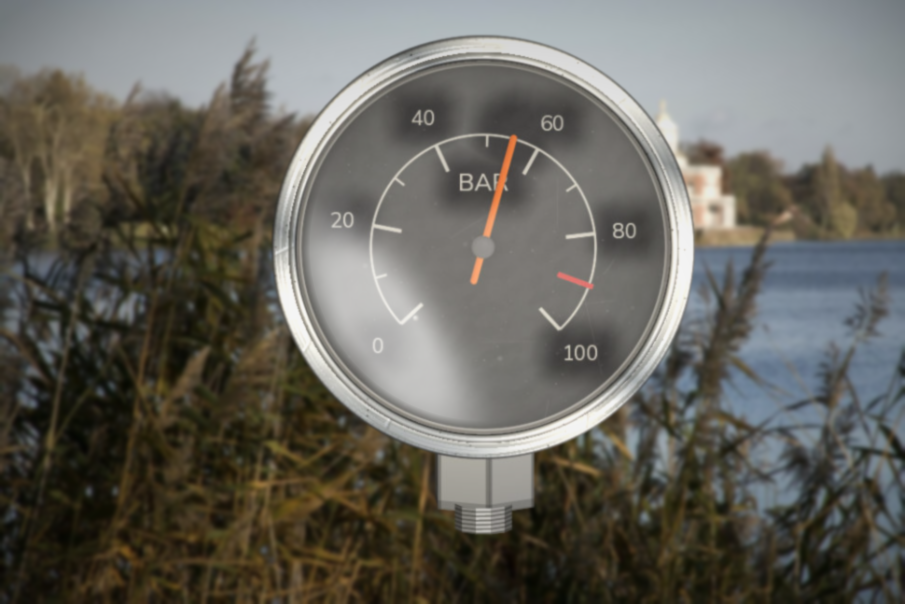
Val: 55 bar
